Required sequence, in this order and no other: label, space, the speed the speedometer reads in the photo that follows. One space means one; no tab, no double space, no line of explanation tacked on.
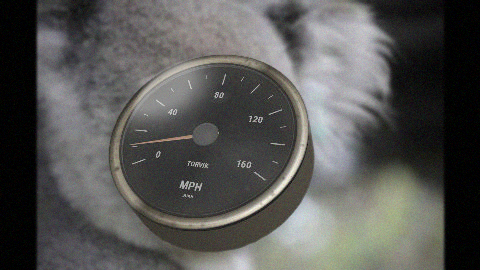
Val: 10 mph
